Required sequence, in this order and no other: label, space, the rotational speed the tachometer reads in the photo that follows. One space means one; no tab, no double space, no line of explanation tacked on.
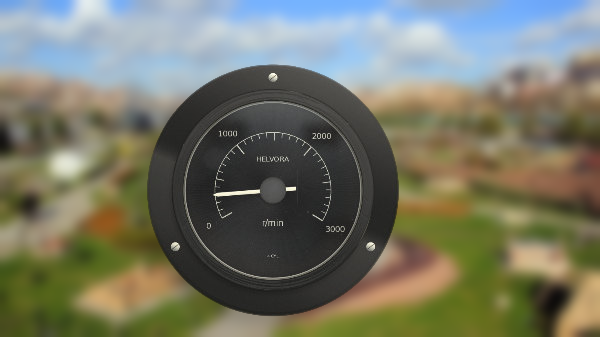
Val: 300 rpm
